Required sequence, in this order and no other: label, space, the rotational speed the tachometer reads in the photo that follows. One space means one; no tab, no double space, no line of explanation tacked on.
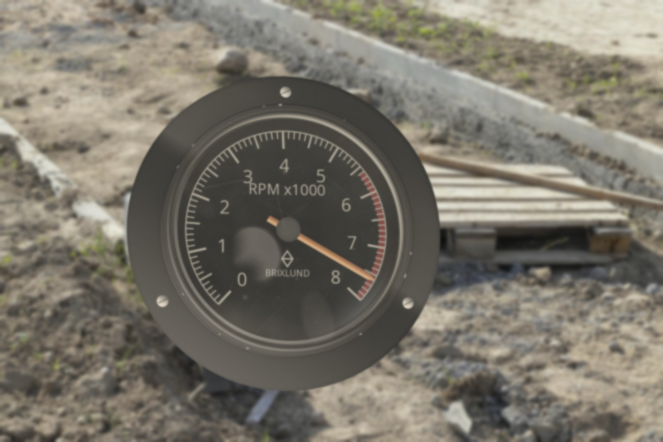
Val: 7600 rpm
